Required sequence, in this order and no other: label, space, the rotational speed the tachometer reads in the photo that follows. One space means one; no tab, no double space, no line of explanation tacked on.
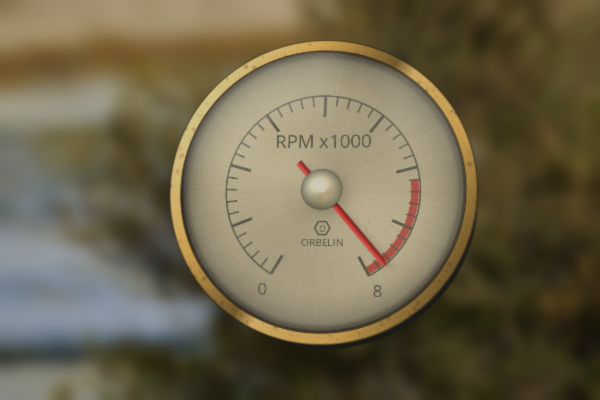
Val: 7700 rpm
